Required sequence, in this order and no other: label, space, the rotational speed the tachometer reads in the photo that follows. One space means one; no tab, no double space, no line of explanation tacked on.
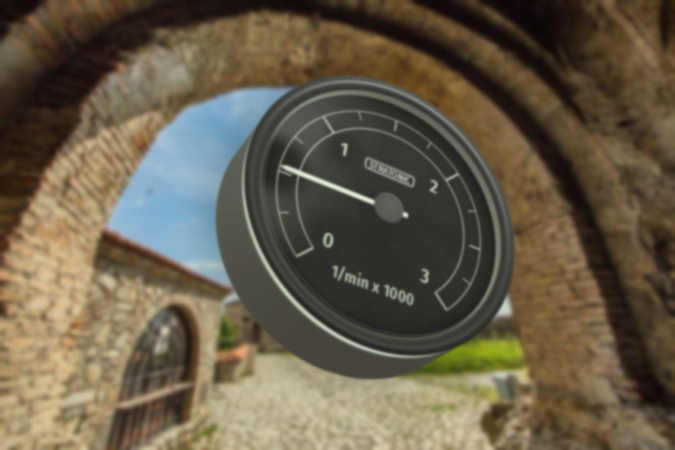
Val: 500 rpm
